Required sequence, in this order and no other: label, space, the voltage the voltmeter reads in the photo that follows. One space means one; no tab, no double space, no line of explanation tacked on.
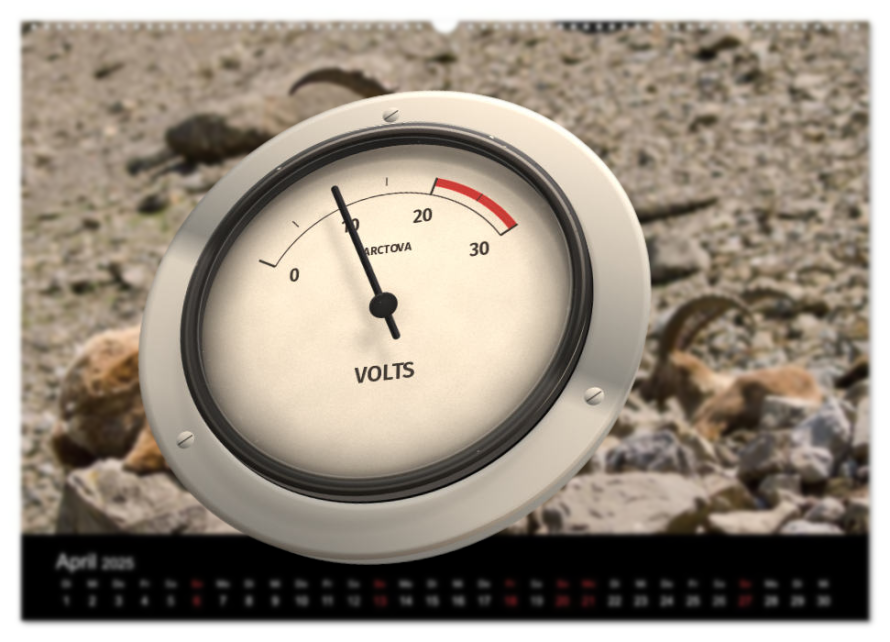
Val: 10 V
